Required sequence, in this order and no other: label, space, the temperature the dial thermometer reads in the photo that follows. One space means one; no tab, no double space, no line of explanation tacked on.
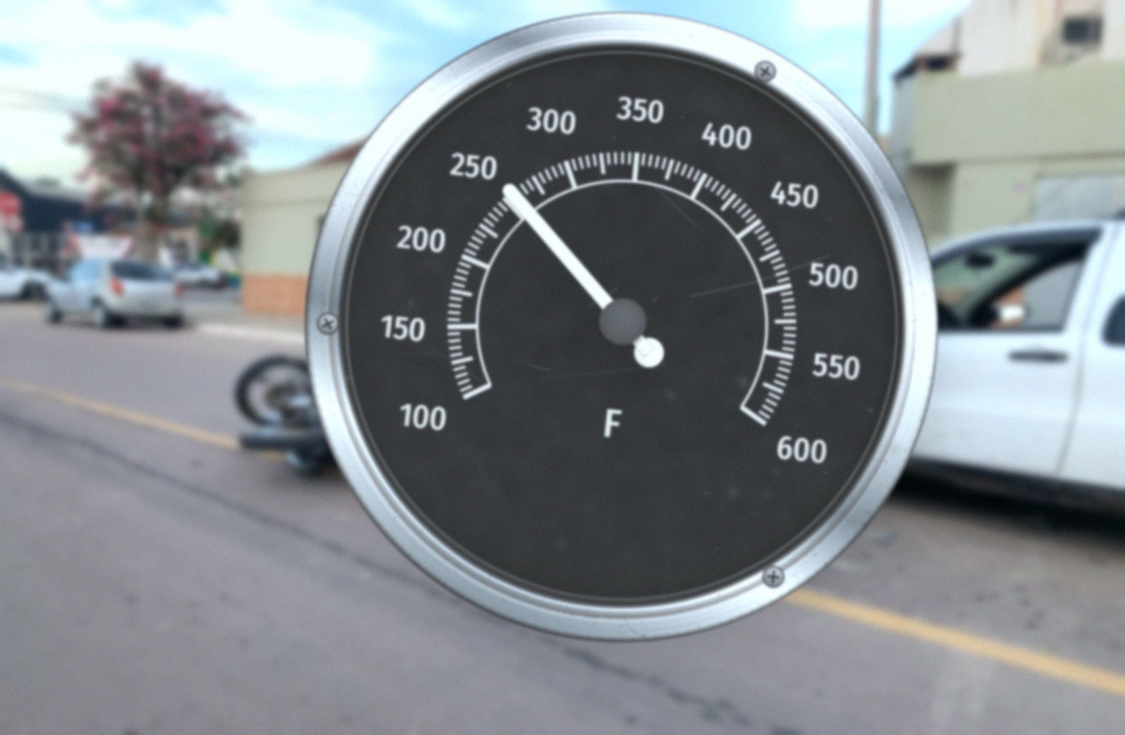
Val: 255 °F
